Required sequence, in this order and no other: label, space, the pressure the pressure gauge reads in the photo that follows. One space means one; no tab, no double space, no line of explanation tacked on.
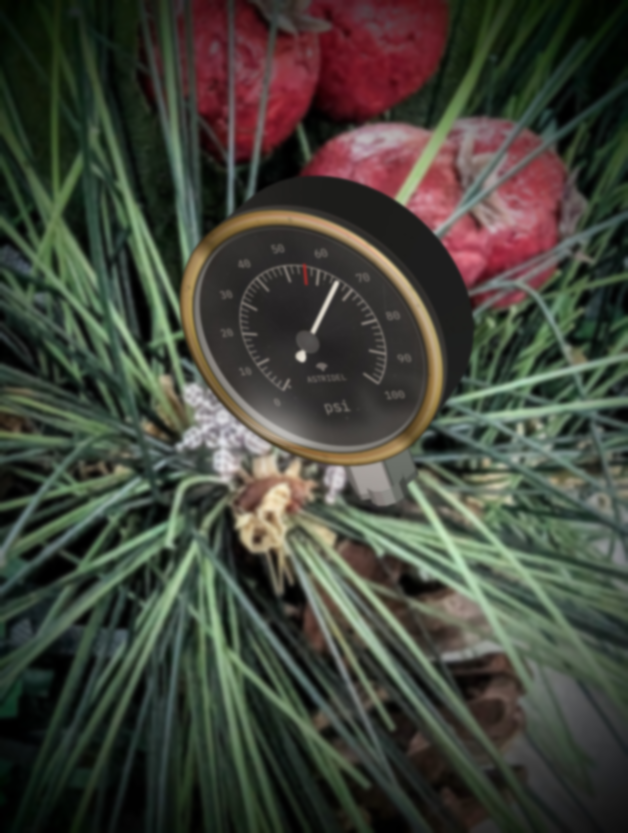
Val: 66 psi
